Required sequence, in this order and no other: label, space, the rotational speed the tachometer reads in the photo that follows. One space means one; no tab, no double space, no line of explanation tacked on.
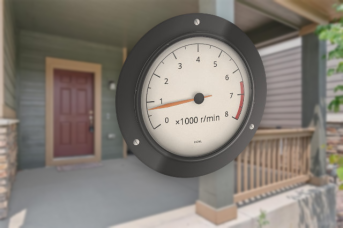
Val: 750 rpm
